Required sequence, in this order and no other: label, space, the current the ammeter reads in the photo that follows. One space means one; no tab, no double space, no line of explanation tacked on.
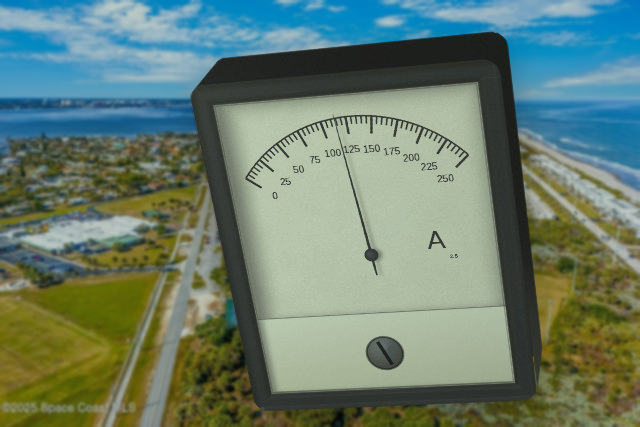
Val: 115 A
